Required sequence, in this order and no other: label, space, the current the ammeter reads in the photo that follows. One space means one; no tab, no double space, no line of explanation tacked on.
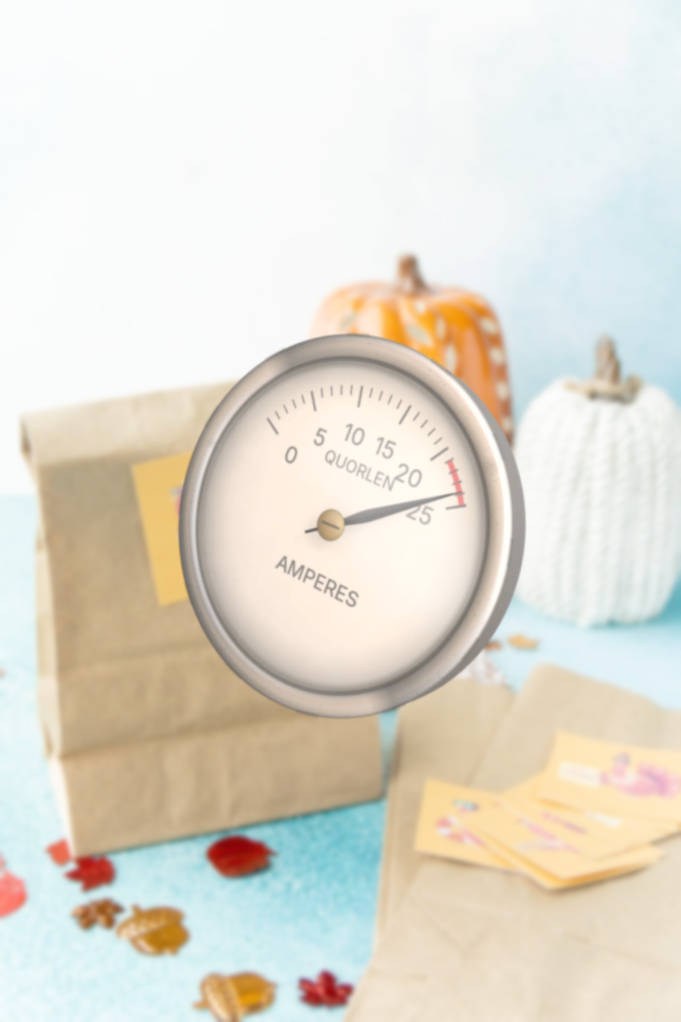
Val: 24 A
